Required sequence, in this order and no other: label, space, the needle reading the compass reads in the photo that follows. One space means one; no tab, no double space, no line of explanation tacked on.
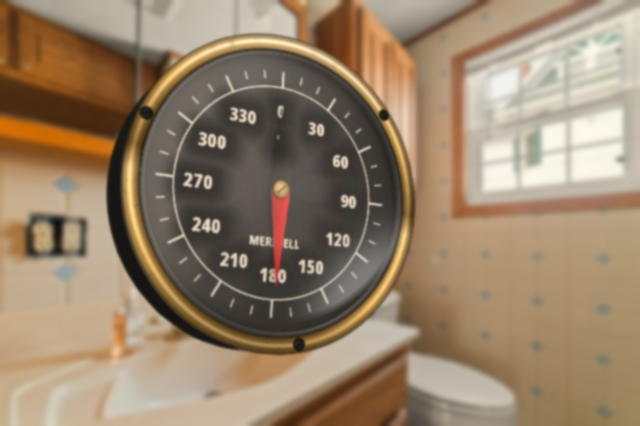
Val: 180 °
